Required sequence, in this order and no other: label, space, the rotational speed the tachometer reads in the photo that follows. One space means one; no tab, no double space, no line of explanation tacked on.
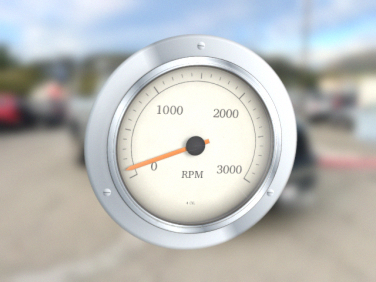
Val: 100 rpm
